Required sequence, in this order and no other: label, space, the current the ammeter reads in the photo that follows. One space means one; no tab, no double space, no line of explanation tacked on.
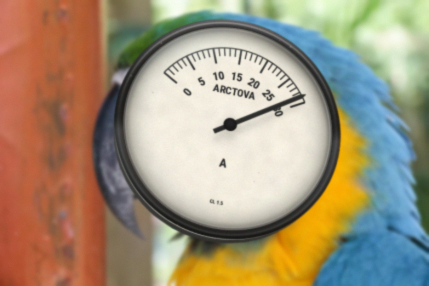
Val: 29 A
